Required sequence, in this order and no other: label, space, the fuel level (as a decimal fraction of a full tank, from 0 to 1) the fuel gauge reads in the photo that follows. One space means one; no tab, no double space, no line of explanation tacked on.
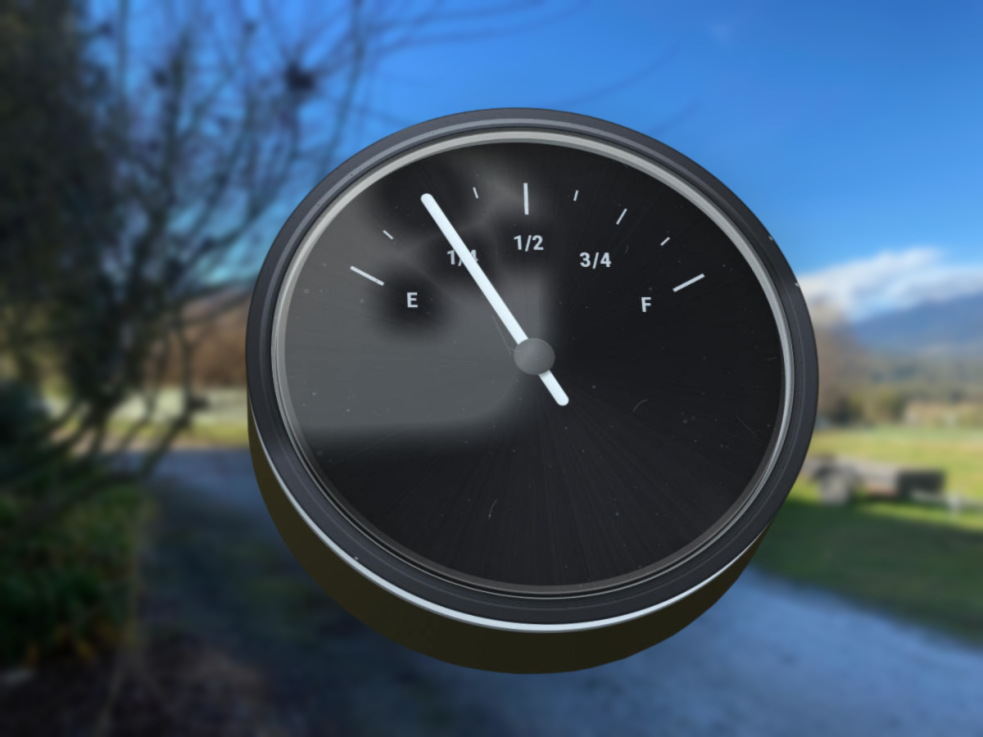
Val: 0.25
